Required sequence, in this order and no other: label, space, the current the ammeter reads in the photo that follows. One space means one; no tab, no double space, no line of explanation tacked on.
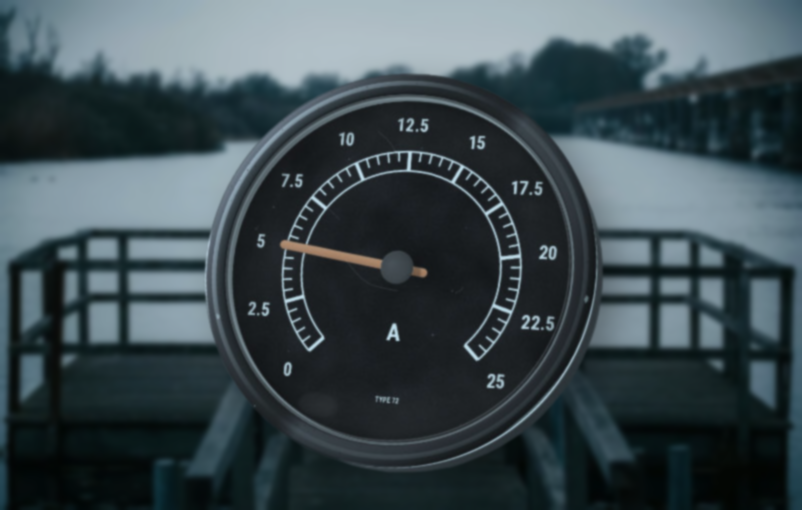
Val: 5 A
